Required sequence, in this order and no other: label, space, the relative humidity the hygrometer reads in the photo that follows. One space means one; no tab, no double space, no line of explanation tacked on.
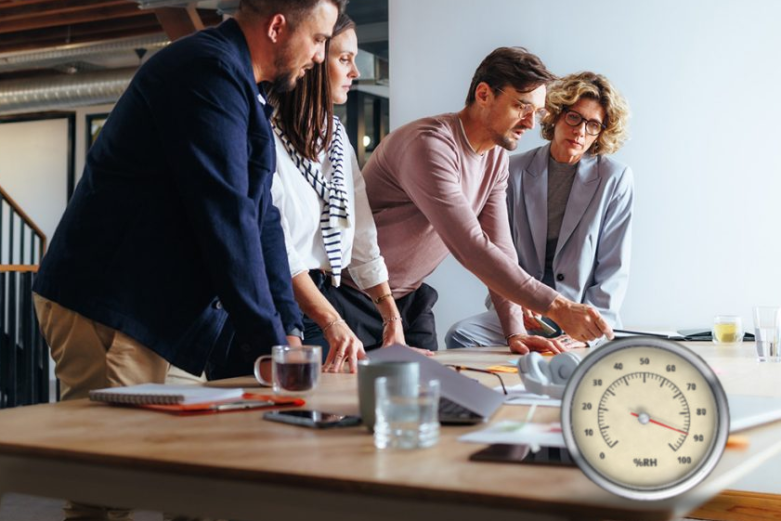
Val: 90 %
